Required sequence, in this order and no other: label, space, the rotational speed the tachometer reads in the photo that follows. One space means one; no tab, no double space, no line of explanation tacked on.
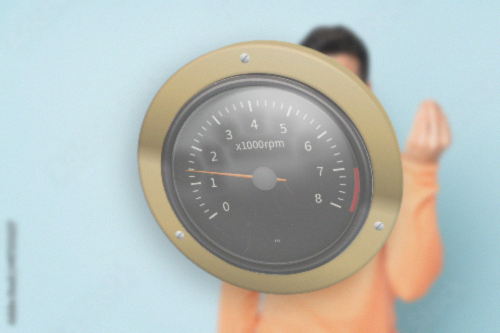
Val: 1400 rpm
